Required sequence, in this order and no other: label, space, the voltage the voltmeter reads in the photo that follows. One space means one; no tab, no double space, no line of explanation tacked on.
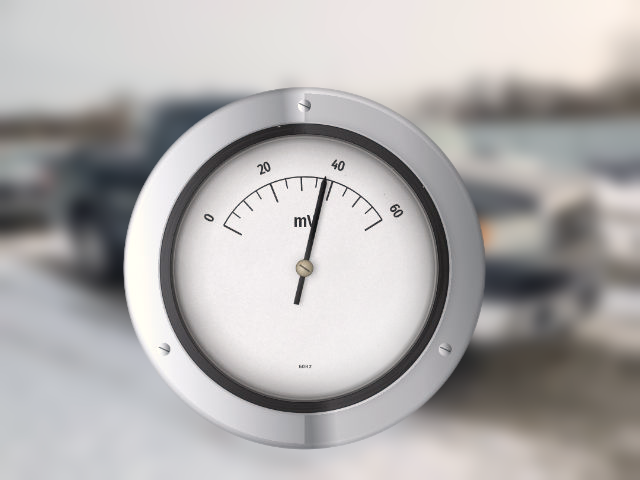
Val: 37.5 mV
